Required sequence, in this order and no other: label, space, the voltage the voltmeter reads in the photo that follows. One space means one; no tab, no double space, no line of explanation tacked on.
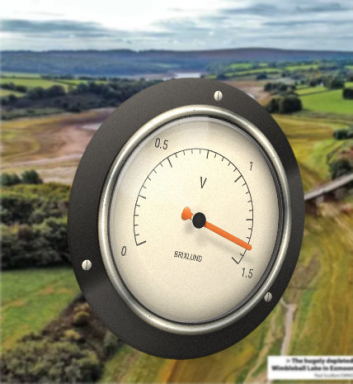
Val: 1.4 V
